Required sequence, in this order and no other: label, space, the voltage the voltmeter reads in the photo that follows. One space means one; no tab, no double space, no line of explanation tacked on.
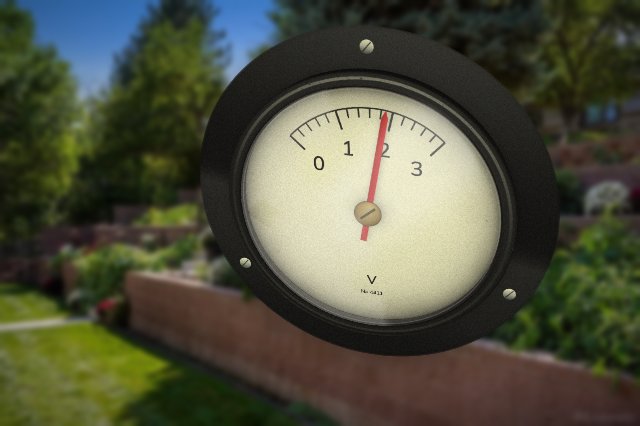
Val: 1.9 V
